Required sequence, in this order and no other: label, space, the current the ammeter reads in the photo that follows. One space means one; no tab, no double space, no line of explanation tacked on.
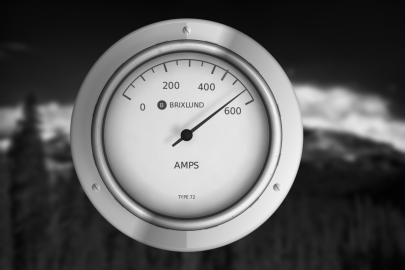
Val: 550 A
